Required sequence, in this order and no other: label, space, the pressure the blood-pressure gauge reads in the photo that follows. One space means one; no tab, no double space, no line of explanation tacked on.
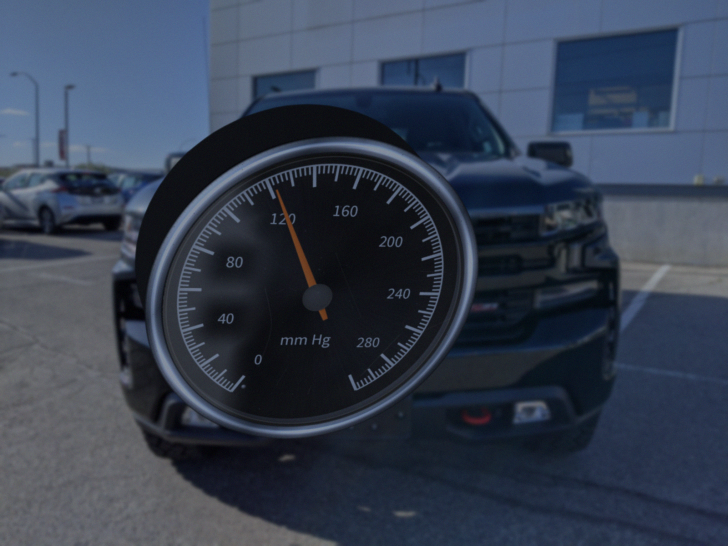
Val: 122 mmHg
